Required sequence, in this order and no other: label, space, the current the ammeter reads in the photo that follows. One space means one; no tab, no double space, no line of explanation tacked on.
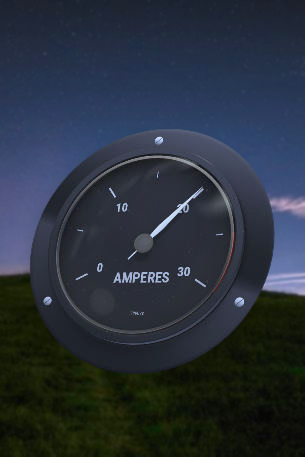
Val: 20 A
